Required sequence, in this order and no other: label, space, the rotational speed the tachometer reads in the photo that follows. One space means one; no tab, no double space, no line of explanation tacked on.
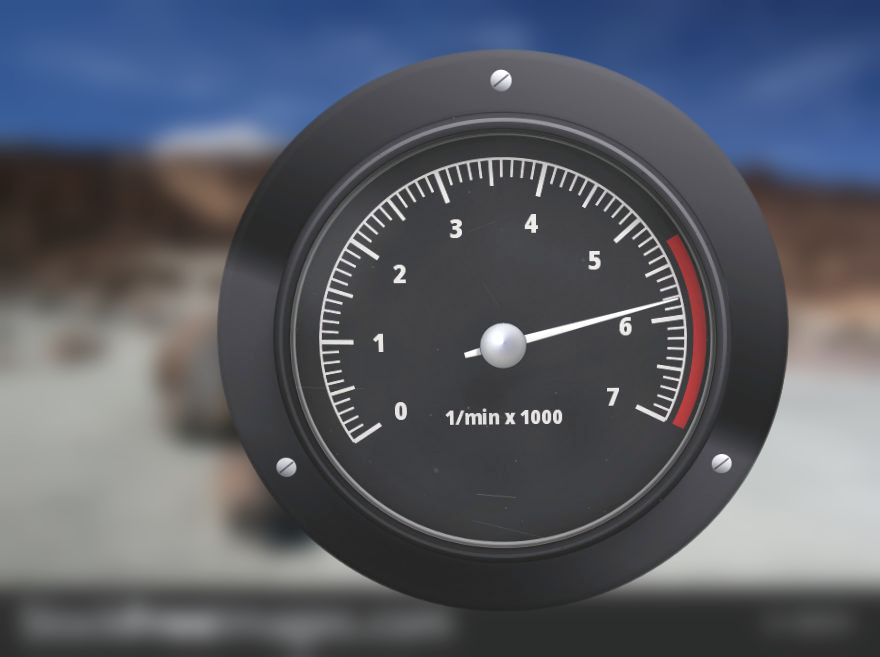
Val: 5800 rpm
